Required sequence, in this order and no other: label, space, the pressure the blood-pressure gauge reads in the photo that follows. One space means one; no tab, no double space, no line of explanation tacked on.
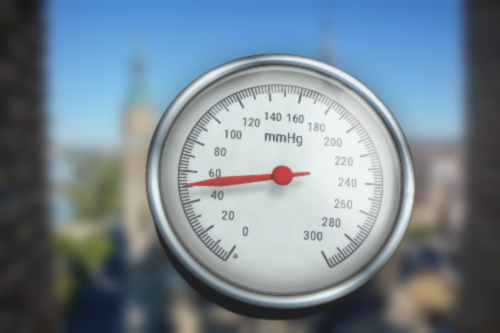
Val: 50 mmHg
